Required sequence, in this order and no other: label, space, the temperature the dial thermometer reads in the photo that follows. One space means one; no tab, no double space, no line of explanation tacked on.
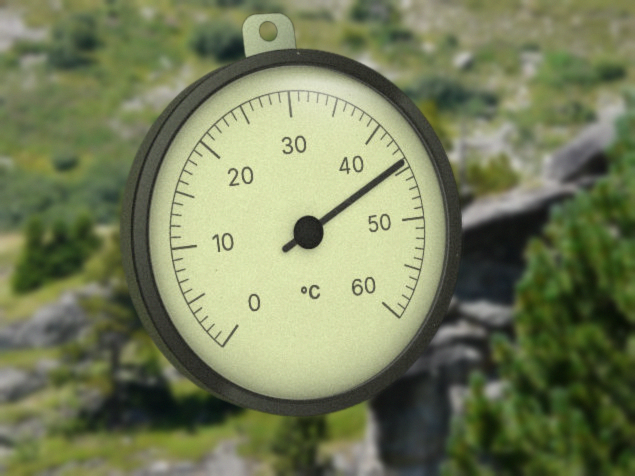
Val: 44 °C
